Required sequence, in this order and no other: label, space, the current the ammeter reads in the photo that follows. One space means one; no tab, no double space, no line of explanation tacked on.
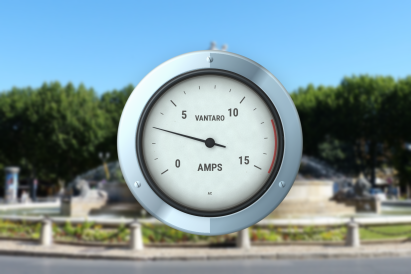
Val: 3 A
